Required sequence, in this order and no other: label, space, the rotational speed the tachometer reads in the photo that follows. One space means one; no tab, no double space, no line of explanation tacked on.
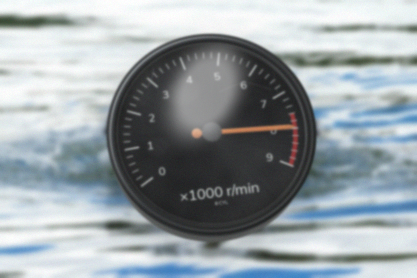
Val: 8000 rpm
